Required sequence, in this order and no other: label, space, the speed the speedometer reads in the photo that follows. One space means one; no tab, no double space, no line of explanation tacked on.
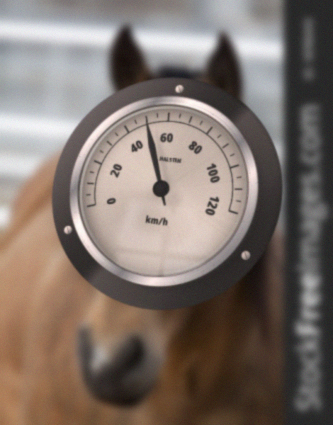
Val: 50 km/h
